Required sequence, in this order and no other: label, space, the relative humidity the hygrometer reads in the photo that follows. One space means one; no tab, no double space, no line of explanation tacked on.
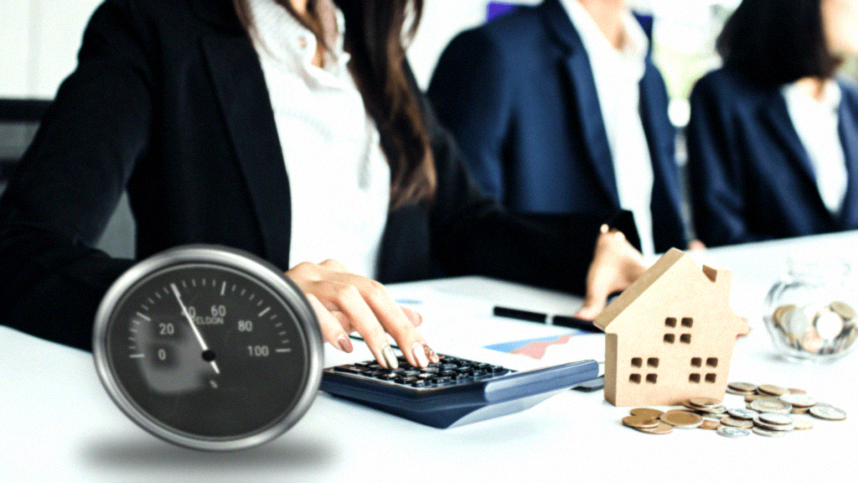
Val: 40 %
